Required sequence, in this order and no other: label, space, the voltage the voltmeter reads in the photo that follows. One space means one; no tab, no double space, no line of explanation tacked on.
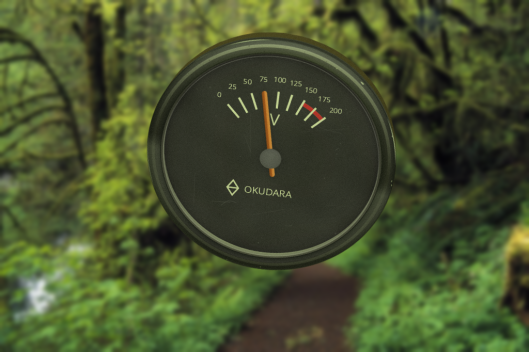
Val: 75 V
